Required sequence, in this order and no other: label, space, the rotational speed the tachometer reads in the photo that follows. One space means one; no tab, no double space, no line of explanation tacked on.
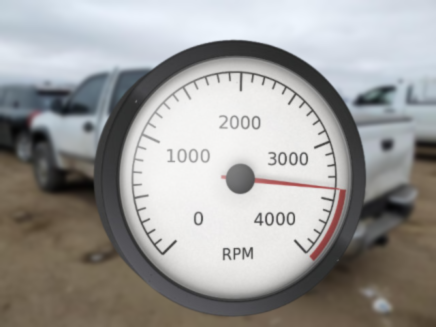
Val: 3400 rpm
